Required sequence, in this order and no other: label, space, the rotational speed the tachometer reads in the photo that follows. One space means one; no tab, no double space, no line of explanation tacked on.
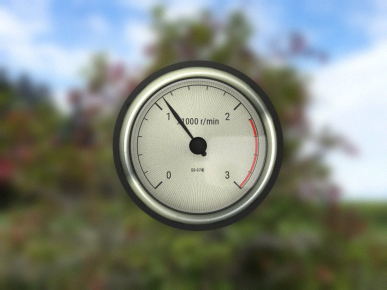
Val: 1100 rpm
